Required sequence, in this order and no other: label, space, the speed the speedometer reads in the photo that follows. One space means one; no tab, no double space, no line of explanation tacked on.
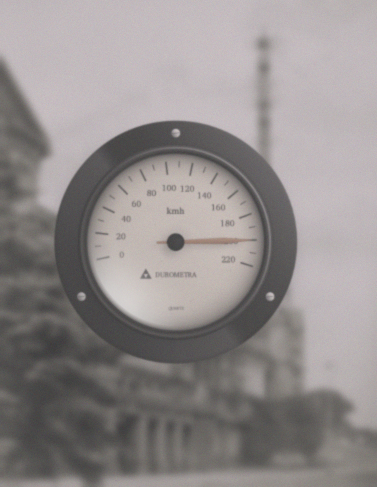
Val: 200 km/h
